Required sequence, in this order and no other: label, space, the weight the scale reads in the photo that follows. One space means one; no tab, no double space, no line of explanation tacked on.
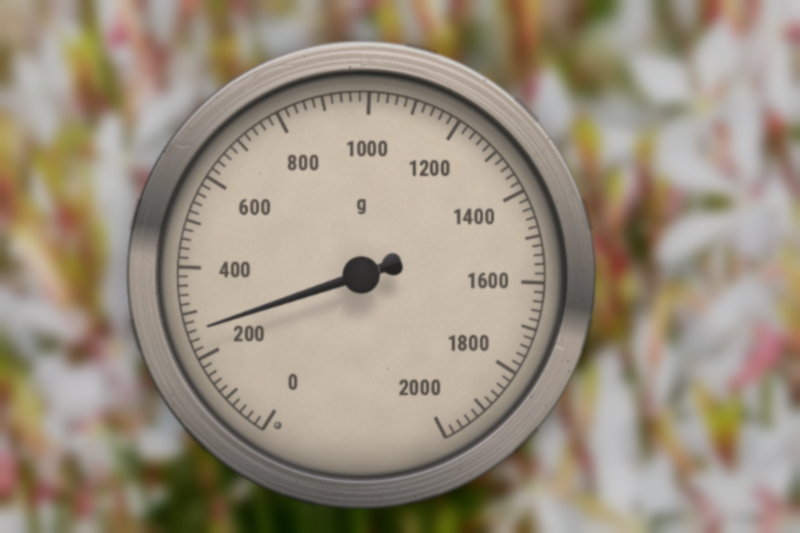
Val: 260 g
